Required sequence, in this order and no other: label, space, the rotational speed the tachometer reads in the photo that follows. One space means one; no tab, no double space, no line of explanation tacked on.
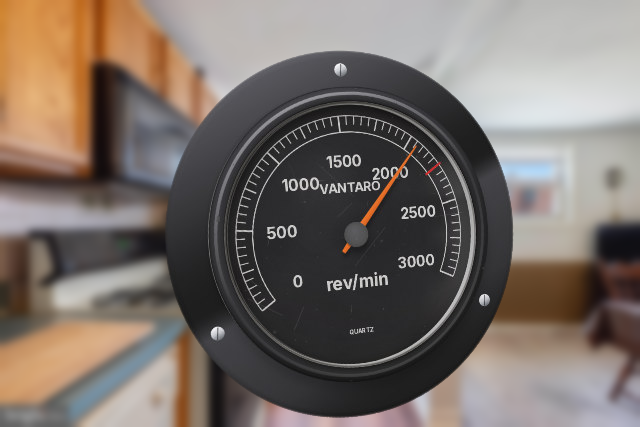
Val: 2050 rpm
